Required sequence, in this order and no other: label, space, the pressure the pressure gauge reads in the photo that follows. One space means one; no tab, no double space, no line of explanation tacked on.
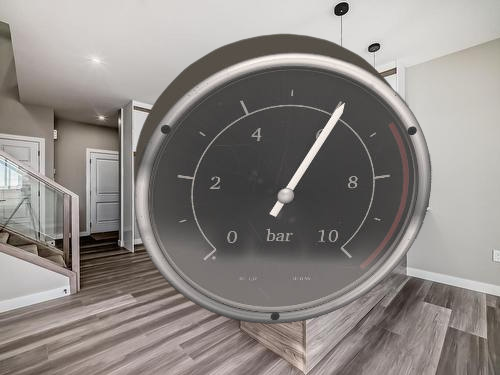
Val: 6 bar
